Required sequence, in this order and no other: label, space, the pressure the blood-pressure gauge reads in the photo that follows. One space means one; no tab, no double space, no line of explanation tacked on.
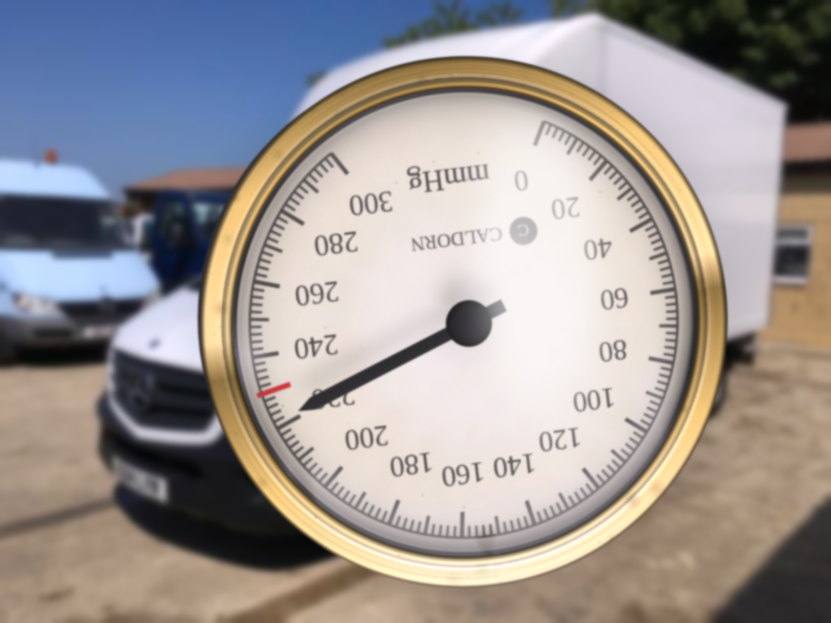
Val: 222 mmHg
